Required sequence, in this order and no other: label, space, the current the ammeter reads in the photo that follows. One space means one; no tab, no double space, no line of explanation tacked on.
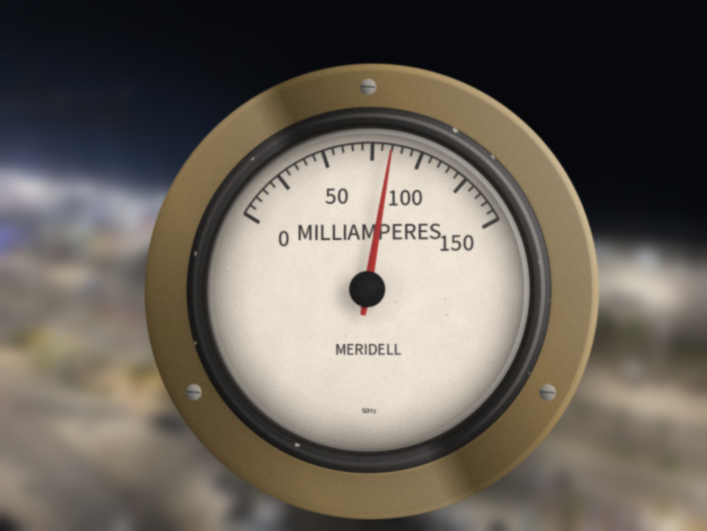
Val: 85 mA
